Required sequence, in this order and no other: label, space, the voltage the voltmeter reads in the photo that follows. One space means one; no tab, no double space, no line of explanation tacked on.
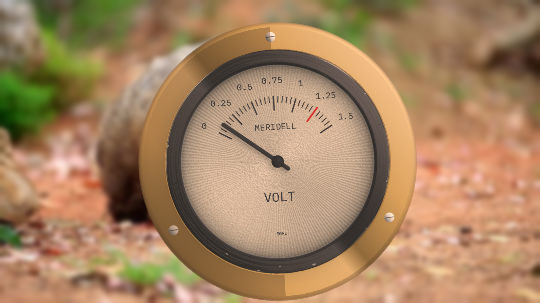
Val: 0.1 V
